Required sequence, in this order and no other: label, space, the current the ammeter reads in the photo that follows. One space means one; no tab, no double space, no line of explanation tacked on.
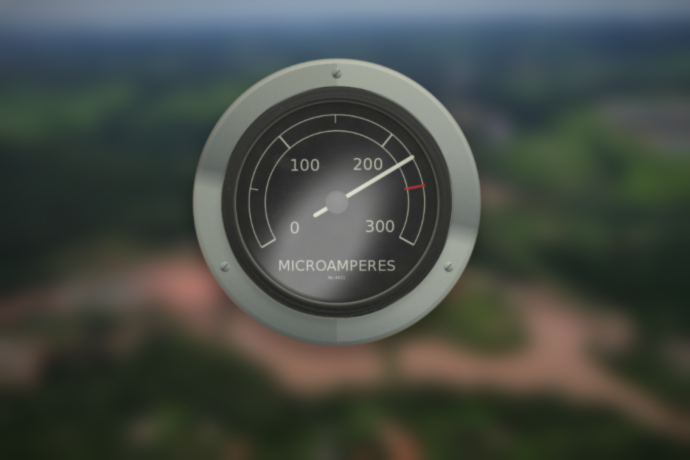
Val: 225 µA
